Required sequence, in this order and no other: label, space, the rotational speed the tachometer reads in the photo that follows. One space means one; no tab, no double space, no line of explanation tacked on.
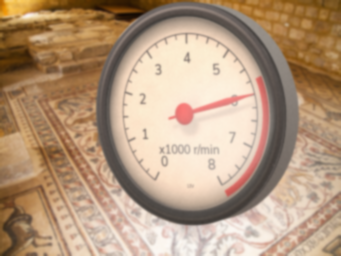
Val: 6000 rpm
